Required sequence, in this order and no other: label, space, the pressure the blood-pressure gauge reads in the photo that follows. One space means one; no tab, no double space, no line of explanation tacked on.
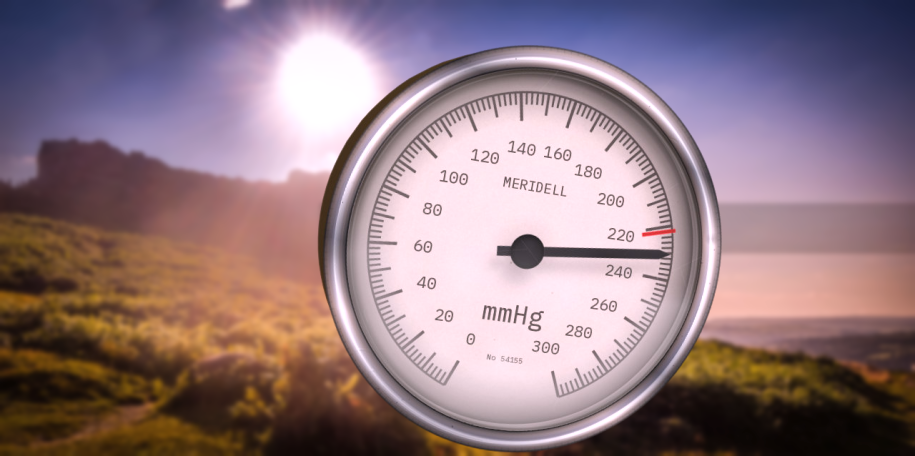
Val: 230 mmHg
